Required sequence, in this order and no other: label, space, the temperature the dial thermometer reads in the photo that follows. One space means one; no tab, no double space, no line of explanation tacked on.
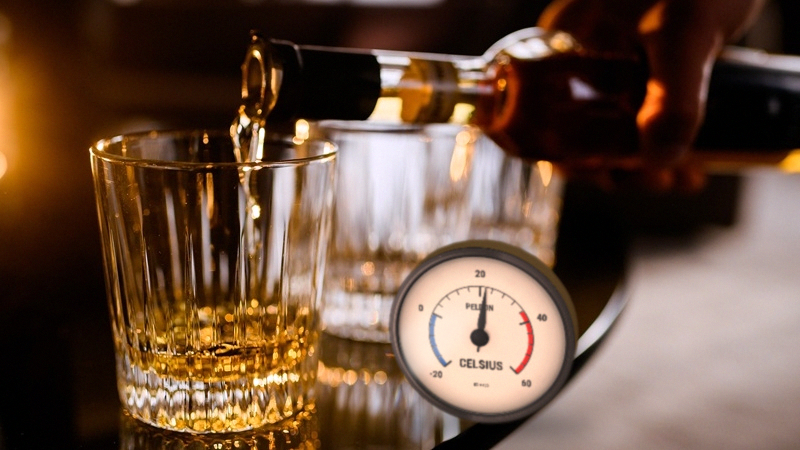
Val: 22 °C
